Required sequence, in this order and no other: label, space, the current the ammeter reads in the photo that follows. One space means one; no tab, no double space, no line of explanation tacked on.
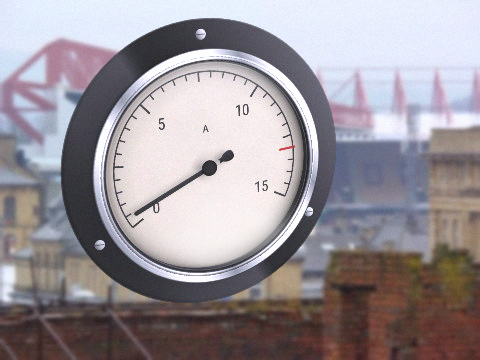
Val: 0.5 A
